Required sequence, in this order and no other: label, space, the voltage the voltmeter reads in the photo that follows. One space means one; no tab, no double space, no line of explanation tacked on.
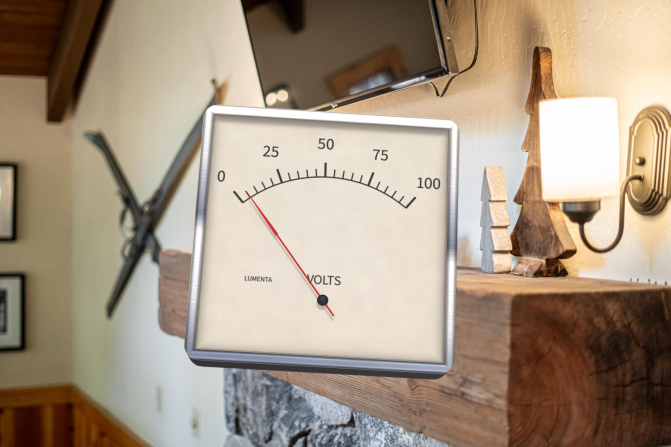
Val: 5 V
